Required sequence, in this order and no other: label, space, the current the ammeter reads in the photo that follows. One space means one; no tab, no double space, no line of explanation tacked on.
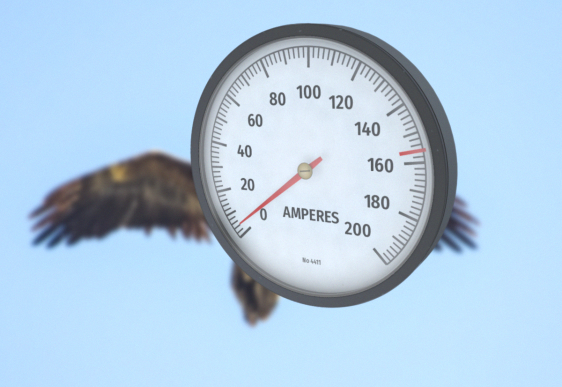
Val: 4 A
